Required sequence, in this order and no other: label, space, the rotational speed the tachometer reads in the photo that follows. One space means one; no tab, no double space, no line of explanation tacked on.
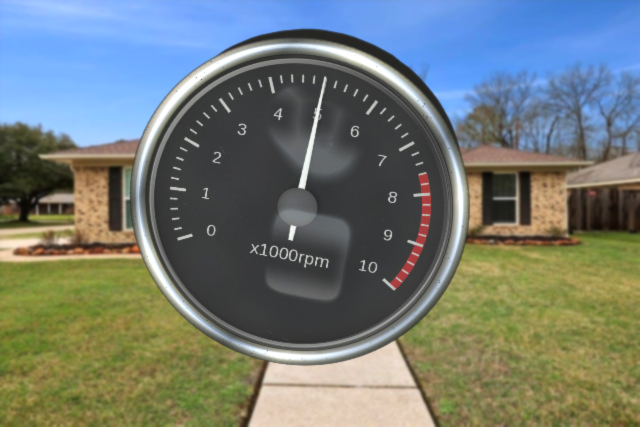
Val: 5000 rpm
